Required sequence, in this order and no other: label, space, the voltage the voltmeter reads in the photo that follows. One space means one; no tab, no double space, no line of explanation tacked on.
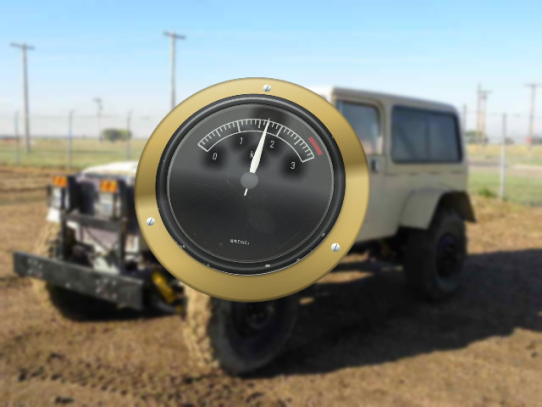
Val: 1.7 kV
